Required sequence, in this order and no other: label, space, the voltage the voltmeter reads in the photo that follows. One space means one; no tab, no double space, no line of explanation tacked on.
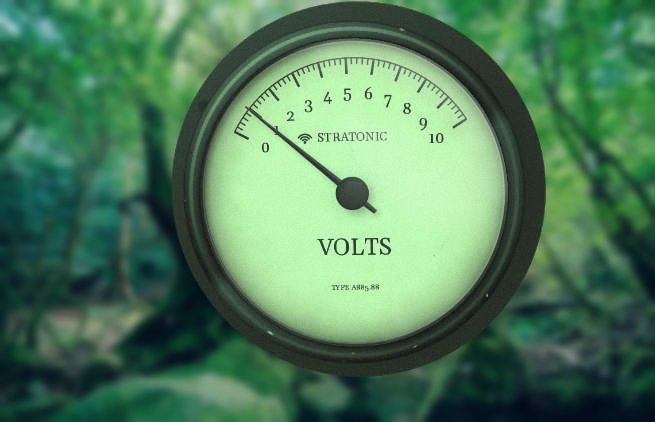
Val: 1 V
